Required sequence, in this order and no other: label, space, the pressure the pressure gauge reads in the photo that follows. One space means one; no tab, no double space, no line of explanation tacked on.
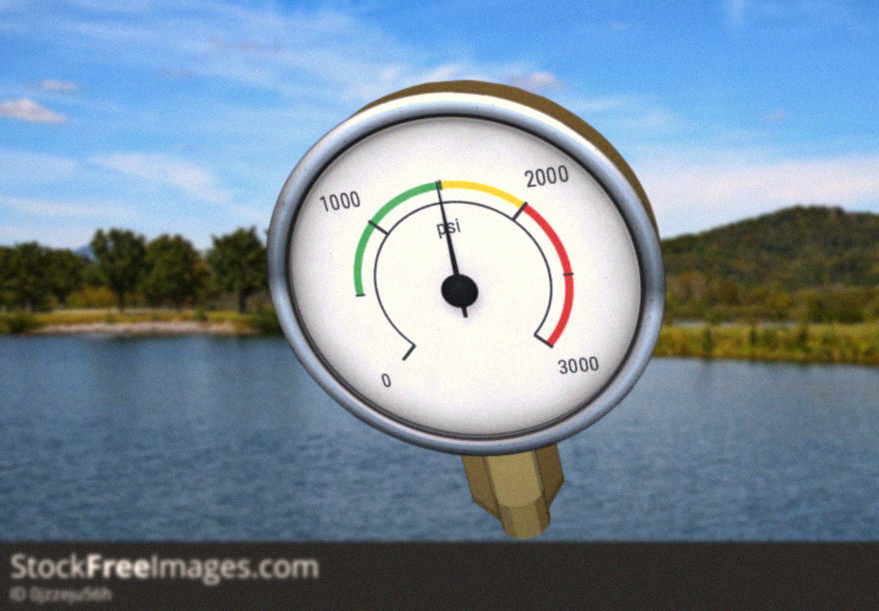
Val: 1500 psi
